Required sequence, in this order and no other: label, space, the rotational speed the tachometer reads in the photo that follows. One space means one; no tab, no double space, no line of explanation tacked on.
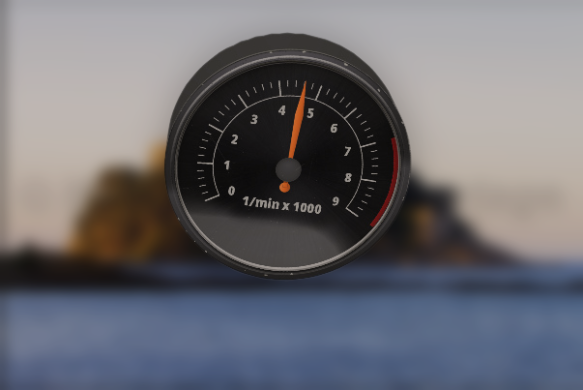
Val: 4600 rpm
